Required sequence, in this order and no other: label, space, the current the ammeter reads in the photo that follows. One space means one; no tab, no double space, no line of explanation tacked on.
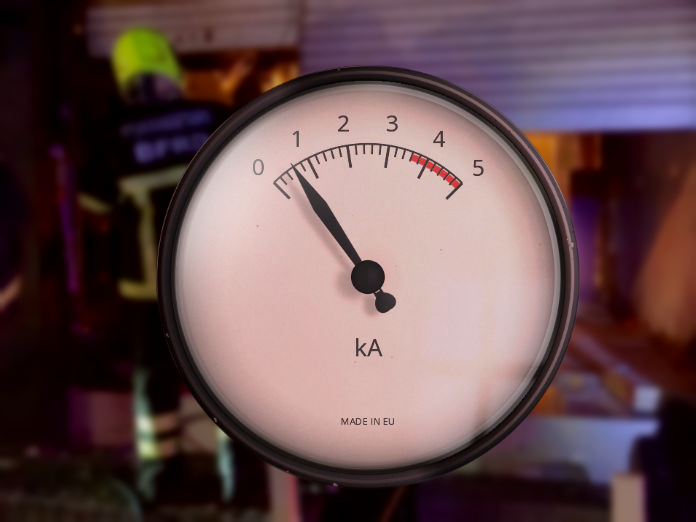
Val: 0.6 kA
